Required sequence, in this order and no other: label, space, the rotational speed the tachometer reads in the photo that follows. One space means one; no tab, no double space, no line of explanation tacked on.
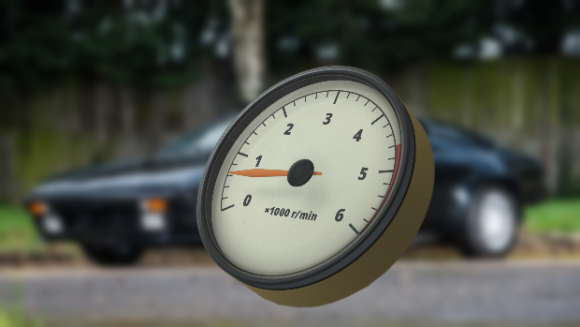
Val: 600 rpm
